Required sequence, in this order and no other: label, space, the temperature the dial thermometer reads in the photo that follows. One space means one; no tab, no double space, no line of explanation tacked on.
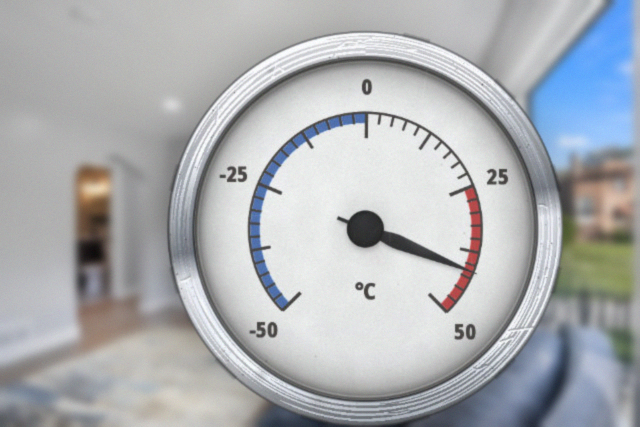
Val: 41.25 °C
